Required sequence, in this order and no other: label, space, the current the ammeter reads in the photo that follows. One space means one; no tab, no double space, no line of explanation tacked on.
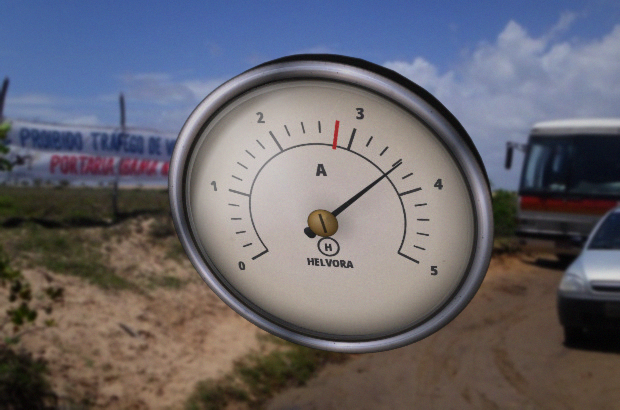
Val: 3.6 A
